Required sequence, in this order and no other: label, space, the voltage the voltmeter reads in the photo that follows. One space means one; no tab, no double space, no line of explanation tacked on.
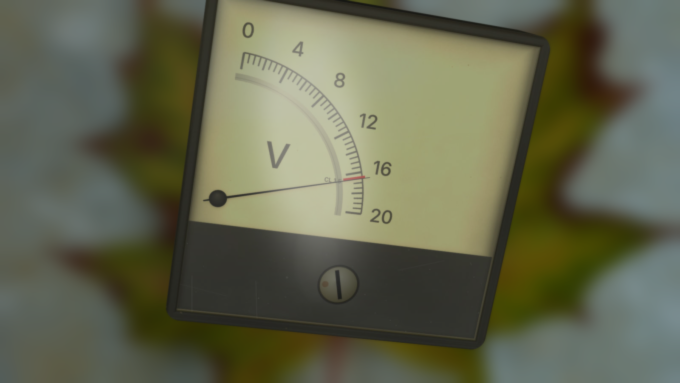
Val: 16.5 V
